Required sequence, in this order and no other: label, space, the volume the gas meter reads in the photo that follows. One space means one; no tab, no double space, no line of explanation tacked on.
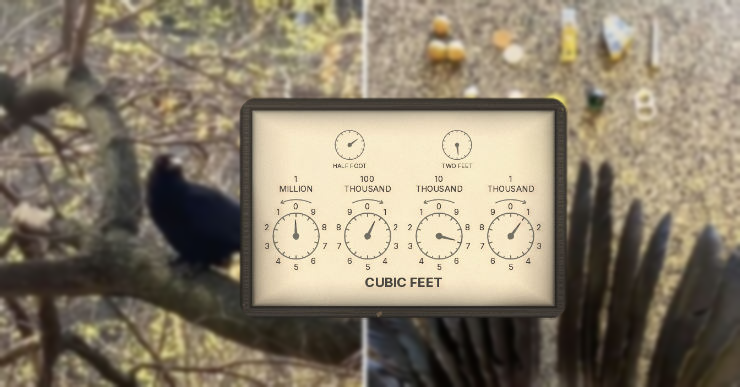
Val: 7100 ft³
